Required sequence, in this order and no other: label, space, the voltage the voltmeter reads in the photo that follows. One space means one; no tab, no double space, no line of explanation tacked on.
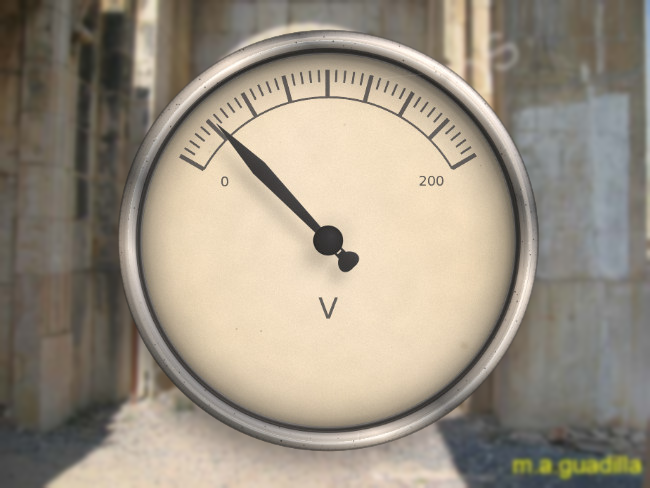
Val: 27.5 V
